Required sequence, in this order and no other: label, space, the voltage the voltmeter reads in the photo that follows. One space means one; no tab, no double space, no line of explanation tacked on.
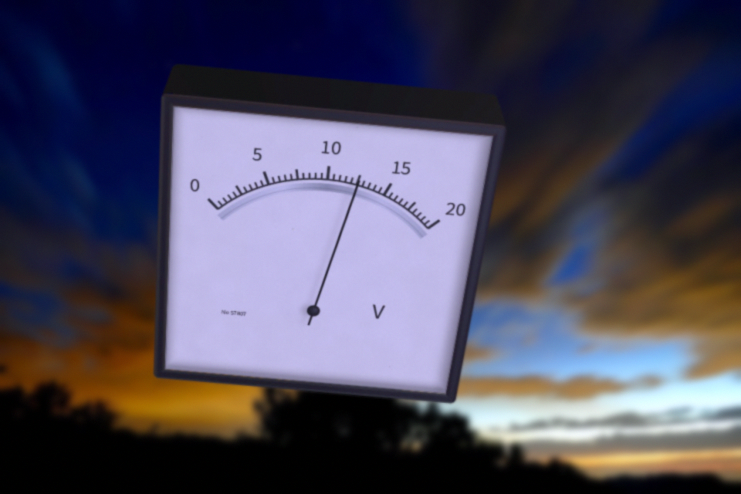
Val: 12.5 V
